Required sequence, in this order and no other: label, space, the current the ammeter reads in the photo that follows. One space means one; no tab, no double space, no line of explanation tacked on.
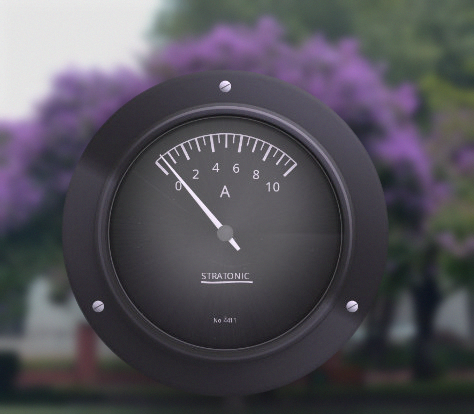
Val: 0.5 A
